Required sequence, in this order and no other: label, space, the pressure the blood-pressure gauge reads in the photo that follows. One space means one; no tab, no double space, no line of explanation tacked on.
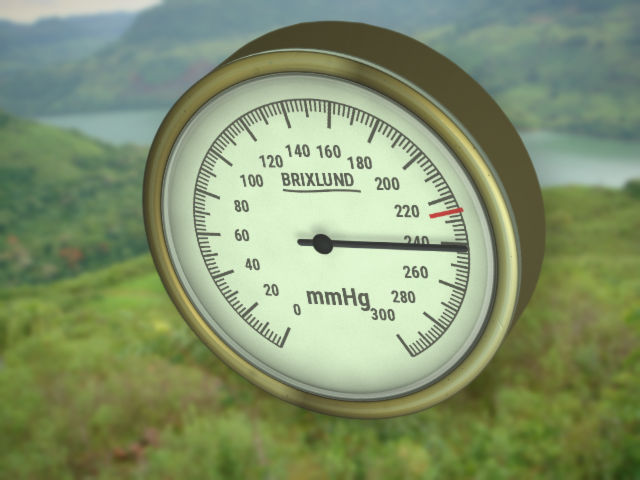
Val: 240 mmHg
